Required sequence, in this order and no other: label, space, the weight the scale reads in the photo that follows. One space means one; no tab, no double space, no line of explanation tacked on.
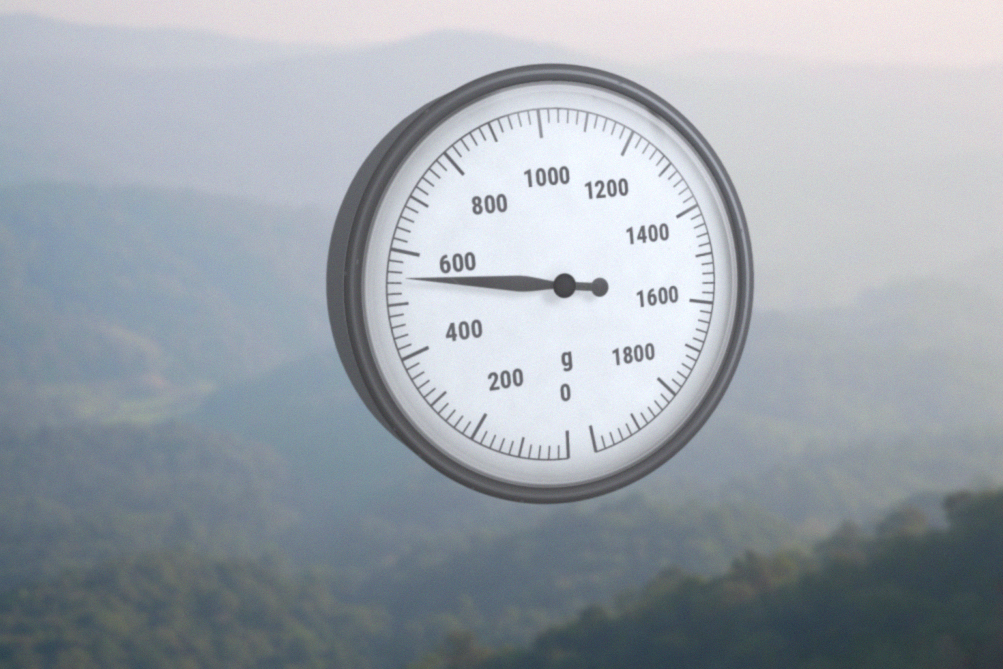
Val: 550 g
